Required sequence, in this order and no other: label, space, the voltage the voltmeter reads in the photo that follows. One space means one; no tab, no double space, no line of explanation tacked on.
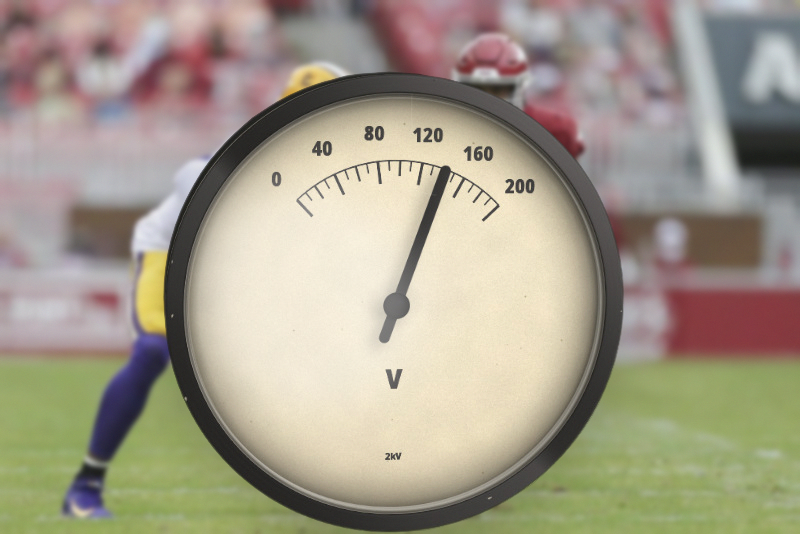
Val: 140 V
